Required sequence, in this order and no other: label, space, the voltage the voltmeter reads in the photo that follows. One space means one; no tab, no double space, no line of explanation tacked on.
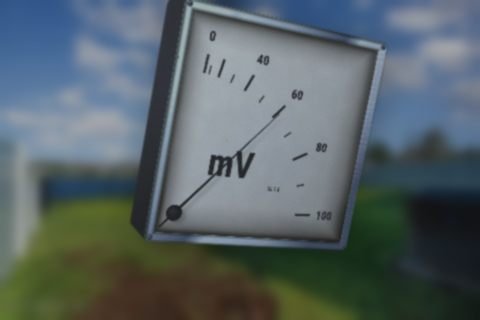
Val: 60 mV
